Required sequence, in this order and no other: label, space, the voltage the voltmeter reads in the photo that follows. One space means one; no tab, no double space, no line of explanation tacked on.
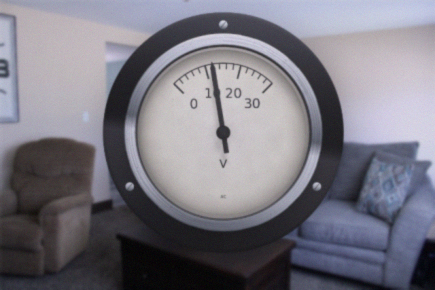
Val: 12 V
